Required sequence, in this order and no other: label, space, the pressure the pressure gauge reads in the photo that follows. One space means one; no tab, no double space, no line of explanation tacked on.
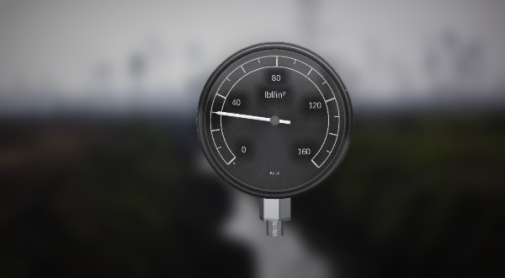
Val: 30 psi
